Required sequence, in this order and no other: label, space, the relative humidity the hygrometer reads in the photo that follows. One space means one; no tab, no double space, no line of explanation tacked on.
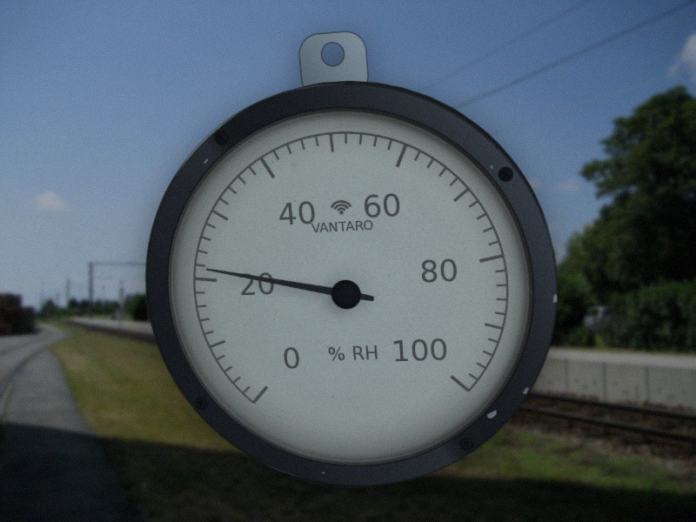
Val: 22 %
